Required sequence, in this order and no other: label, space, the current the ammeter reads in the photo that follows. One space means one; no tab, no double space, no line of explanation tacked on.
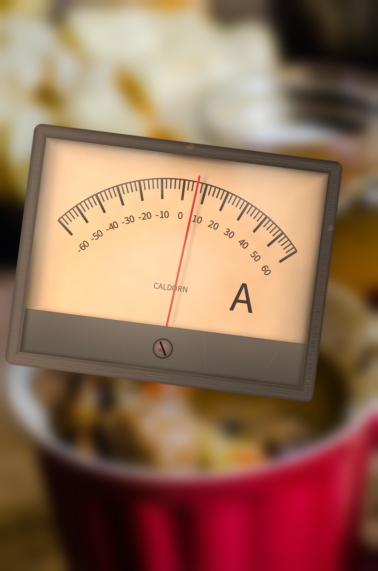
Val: 6 A
